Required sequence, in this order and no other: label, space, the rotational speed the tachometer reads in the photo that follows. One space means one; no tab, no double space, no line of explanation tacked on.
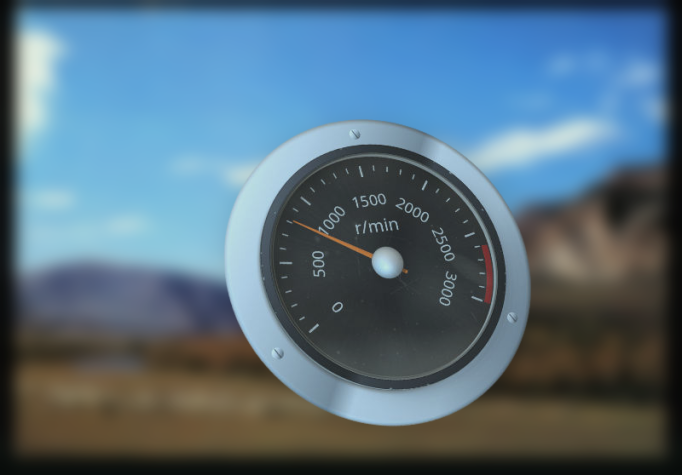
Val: 800 rpm
